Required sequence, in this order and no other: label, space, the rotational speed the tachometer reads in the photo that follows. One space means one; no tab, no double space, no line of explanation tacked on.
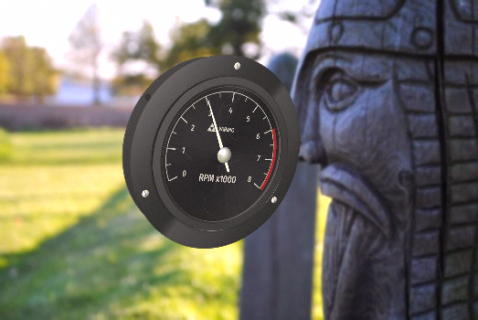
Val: 3000 rpm
